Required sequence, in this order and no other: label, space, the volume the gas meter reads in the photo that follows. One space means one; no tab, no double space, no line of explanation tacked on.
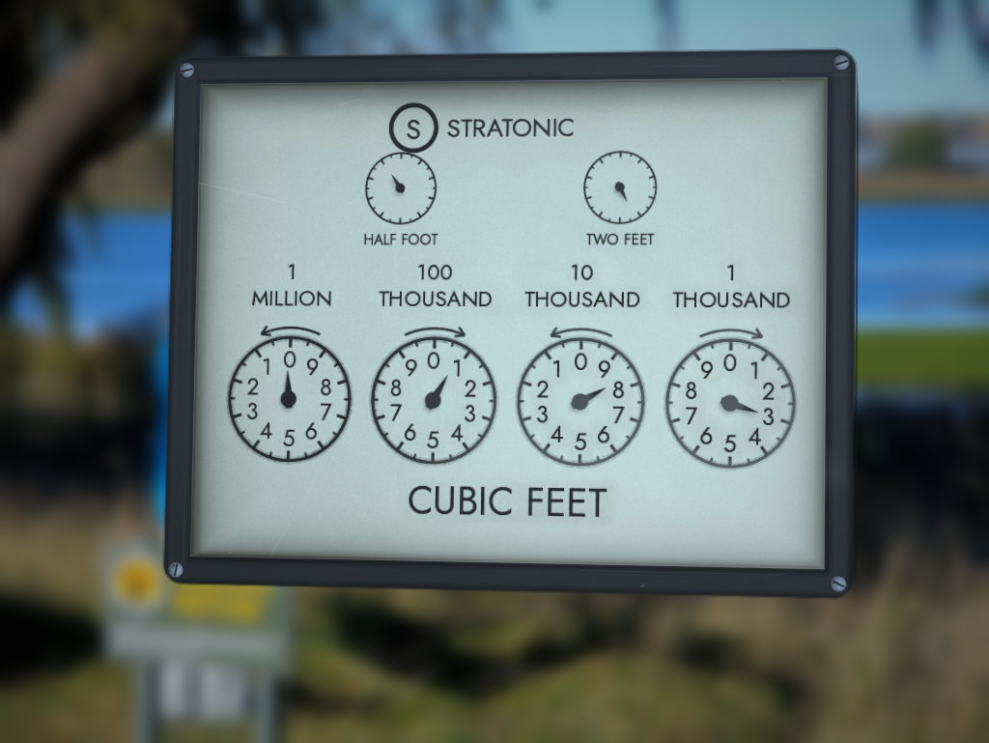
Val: 8300 ft³
